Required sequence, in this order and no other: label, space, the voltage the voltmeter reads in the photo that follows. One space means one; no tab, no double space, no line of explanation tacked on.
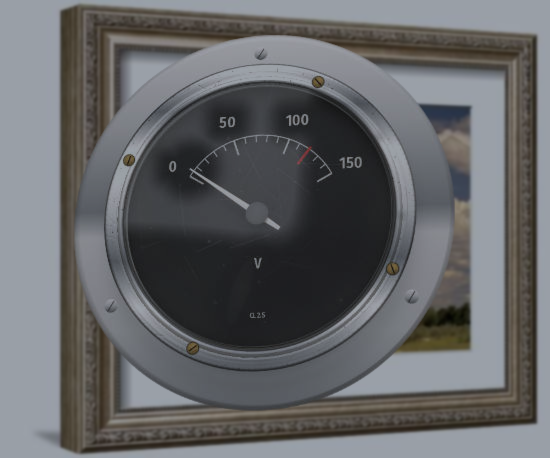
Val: 5 V
